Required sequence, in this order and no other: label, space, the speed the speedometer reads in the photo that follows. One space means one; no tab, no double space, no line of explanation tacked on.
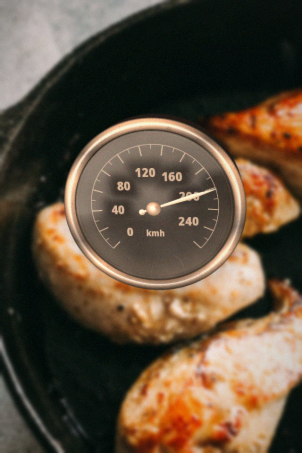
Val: 200 km/h
